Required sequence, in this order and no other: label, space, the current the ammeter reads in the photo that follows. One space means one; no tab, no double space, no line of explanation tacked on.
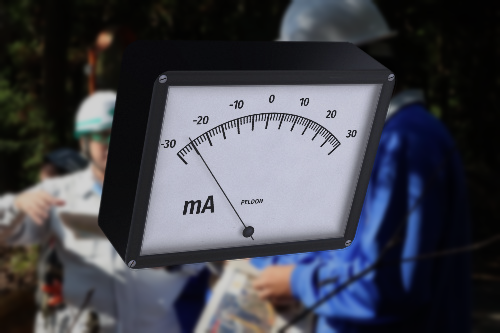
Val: -25 mA
